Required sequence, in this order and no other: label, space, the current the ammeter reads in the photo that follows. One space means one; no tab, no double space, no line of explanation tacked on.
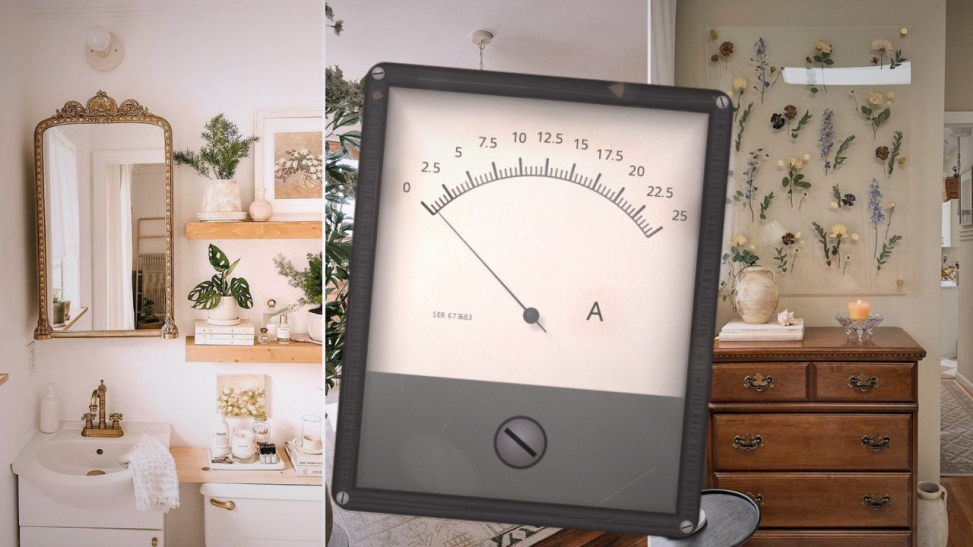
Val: 0.5 A
